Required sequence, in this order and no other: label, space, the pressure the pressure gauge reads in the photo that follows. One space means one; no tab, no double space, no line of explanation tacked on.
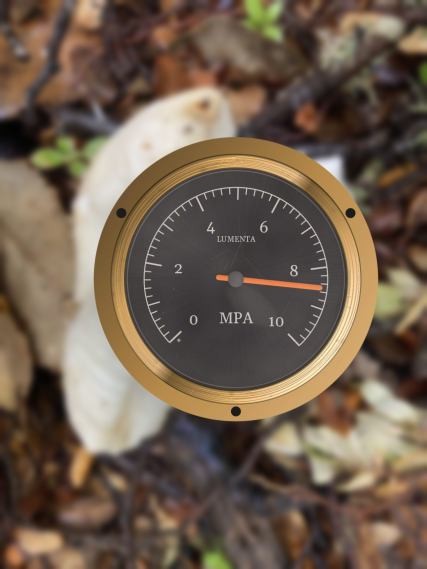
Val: 8.5 MPa
